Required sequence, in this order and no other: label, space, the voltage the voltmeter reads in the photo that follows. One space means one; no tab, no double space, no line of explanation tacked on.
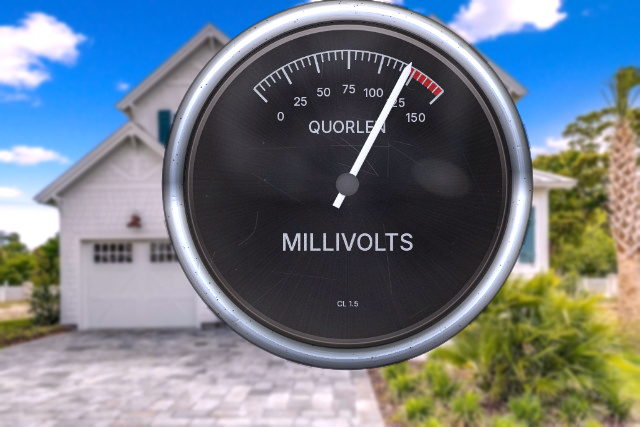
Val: 120 mV
